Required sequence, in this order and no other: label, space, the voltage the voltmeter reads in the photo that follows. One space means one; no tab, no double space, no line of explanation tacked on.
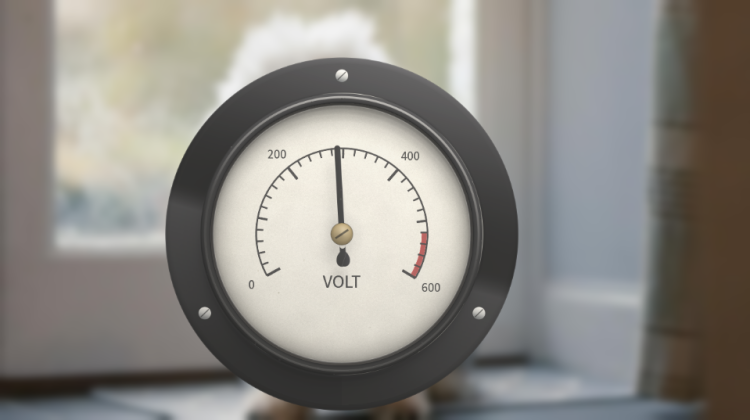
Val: 290 V
